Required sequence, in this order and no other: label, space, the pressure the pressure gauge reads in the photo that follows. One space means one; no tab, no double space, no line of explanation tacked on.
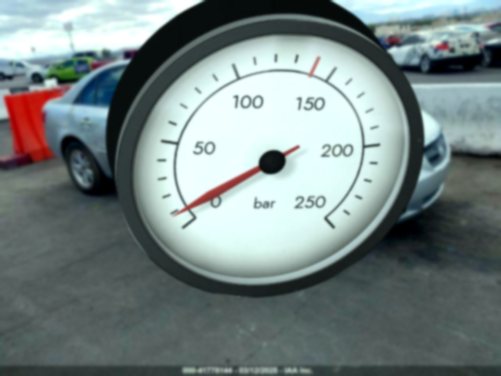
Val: 10 bar
